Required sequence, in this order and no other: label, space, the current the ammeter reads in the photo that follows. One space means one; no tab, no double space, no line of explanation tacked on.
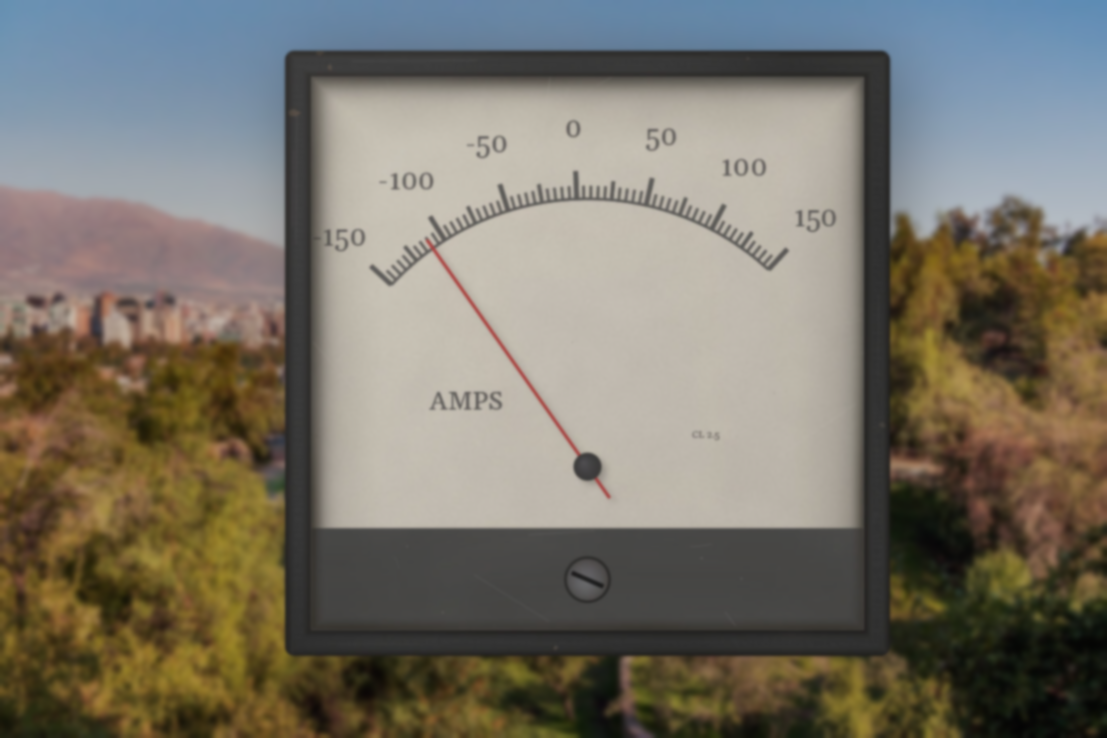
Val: -110 A
